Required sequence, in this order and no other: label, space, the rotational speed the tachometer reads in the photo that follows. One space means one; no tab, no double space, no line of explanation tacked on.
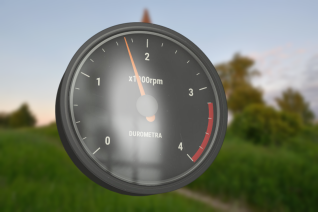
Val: 1700 rpm
